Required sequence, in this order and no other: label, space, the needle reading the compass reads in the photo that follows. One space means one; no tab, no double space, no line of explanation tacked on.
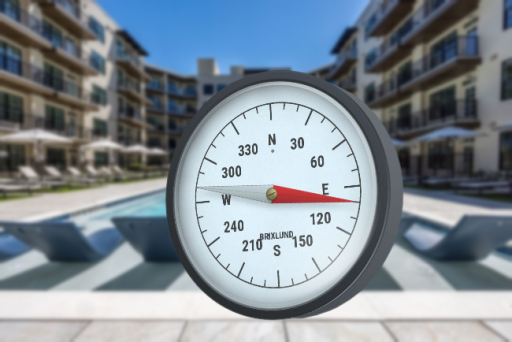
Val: 100 °
